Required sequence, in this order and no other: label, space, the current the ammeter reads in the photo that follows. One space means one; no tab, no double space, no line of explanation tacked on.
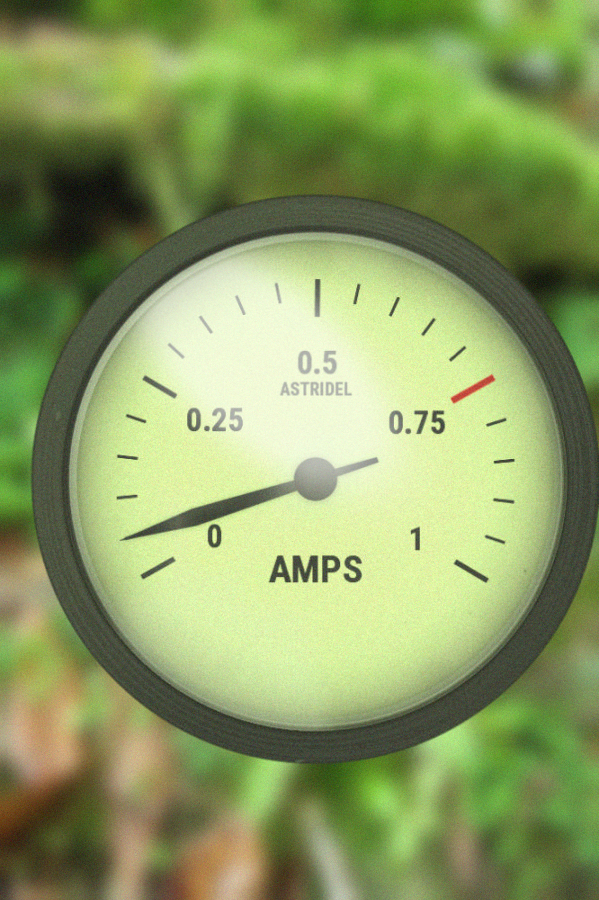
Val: 0.05 A
